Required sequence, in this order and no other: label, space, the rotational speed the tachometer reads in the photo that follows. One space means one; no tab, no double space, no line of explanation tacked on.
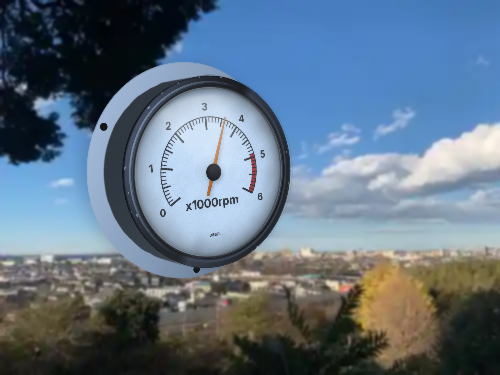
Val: 3500 rpm
